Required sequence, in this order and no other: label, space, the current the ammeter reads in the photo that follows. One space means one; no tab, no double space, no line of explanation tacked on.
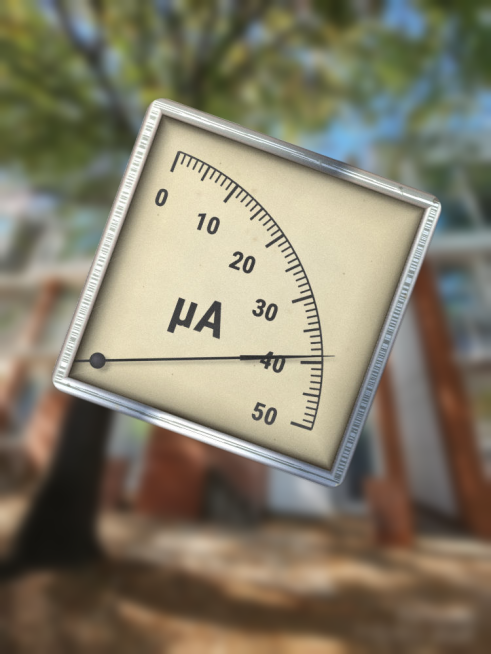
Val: 39 µA
